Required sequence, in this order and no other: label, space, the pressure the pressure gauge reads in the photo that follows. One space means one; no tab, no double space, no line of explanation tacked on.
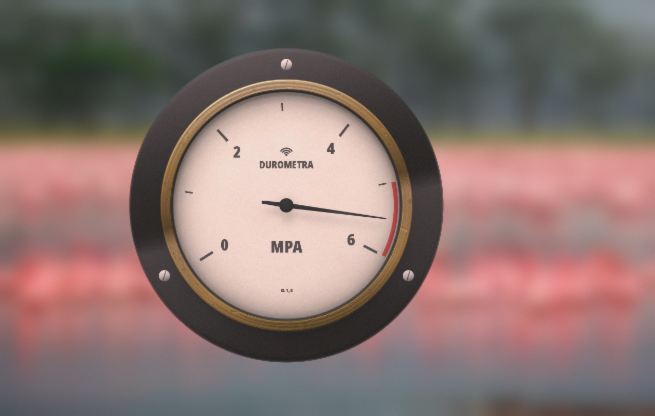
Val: 5.5 MPa
